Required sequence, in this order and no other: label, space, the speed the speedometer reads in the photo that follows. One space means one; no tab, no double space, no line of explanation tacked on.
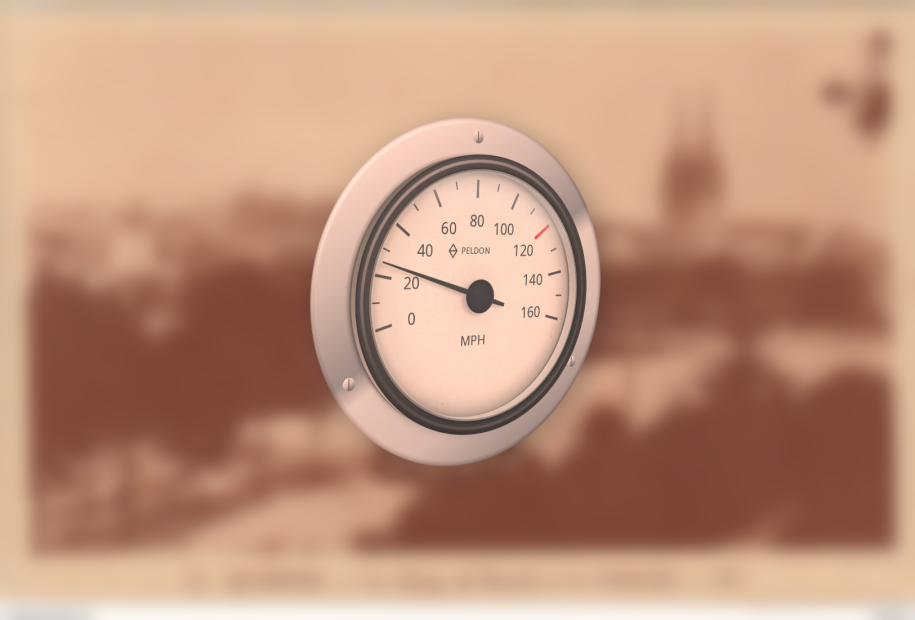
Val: 25 mph
